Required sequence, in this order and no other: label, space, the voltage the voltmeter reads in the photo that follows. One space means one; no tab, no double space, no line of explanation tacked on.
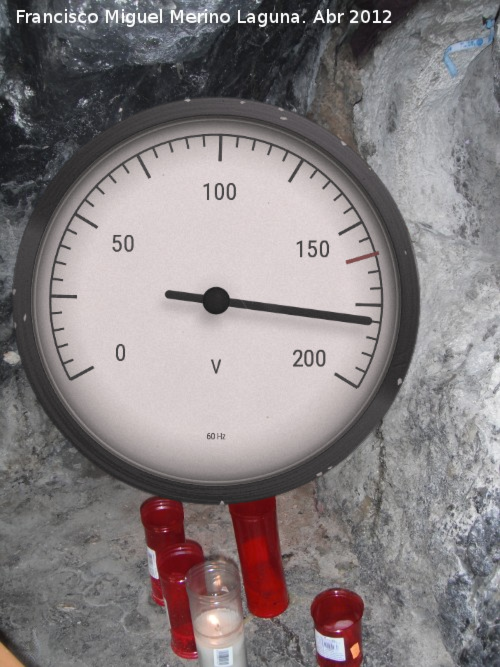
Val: 180 V
